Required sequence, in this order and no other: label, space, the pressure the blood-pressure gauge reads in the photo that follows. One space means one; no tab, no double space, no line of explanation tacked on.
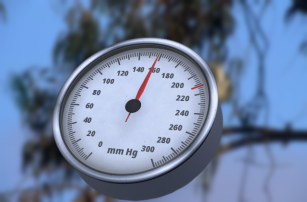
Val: 160 mmHg
